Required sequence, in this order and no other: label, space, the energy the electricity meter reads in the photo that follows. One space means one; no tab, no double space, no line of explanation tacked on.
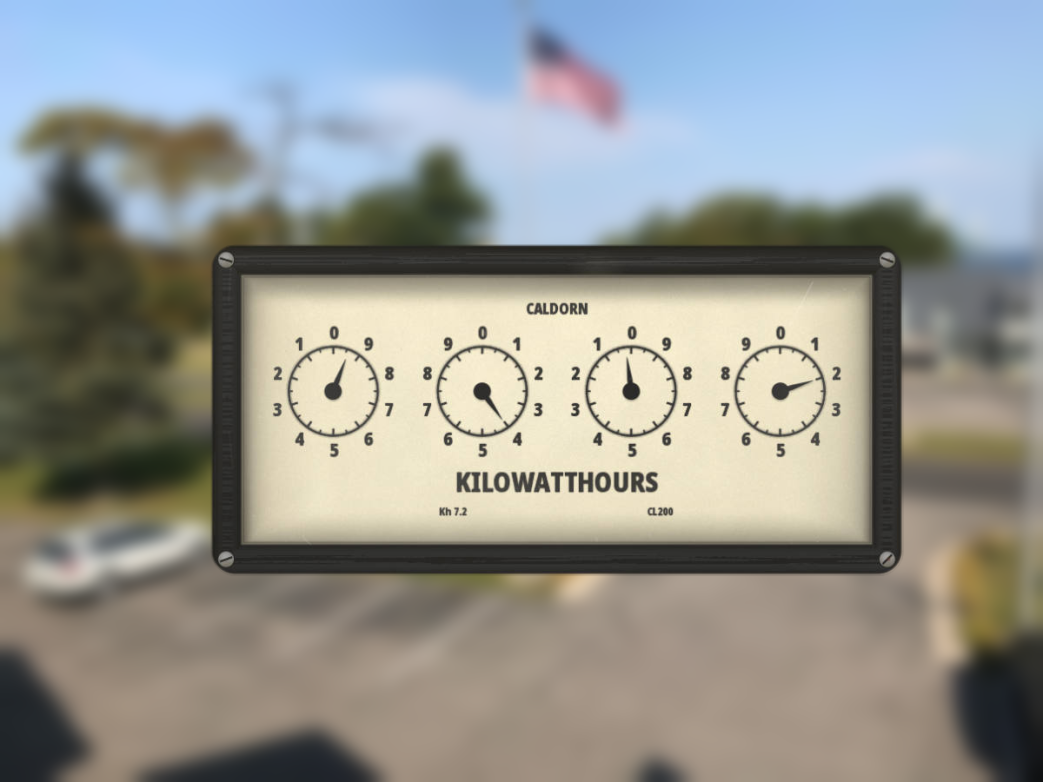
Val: 9402 kWh
